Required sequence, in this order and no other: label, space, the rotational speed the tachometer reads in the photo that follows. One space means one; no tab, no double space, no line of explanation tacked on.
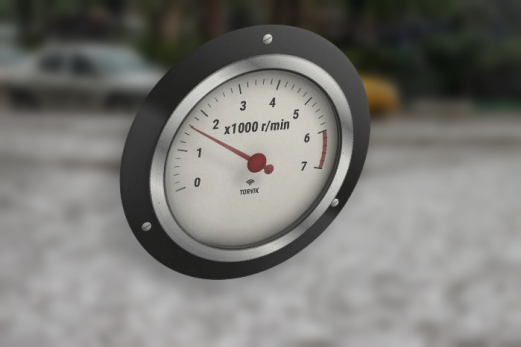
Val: 1600 rpm
